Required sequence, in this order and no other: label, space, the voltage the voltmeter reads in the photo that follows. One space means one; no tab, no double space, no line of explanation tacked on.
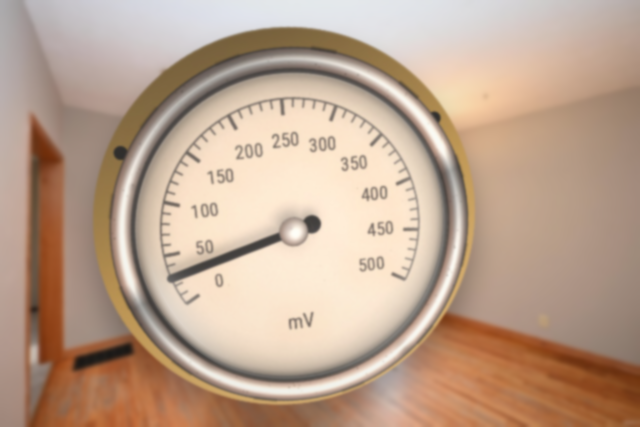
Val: 30 mV
